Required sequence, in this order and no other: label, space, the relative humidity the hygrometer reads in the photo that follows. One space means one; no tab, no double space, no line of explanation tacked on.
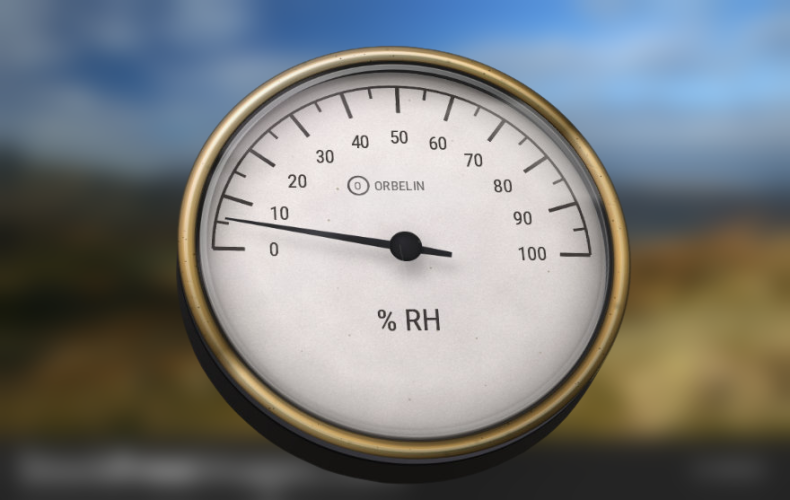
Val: 5 %
